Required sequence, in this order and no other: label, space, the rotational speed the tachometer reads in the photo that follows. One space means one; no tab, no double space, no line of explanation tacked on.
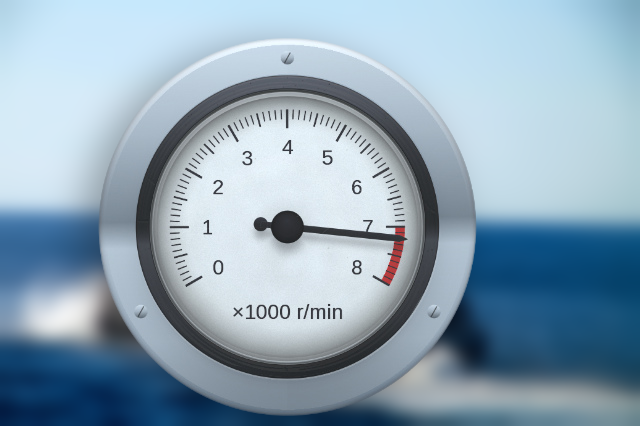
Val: 7200 rpm
